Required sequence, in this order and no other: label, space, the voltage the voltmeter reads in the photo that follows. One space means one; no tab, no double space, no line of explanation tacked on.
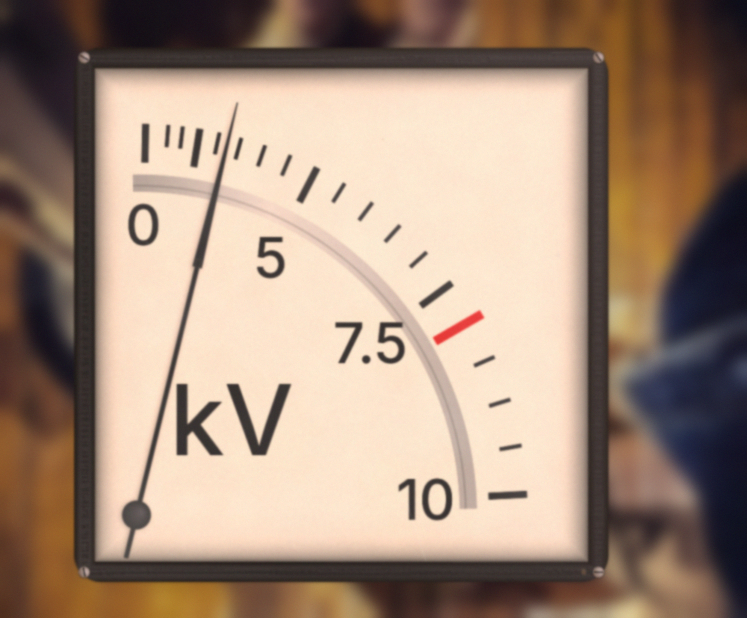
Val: 3.25 kV
